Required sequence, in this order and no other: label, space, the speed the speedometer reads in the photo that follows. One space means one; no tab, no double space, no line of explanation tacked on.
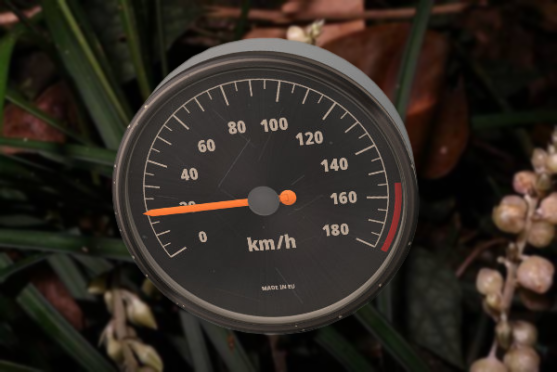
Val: 20 km/h
